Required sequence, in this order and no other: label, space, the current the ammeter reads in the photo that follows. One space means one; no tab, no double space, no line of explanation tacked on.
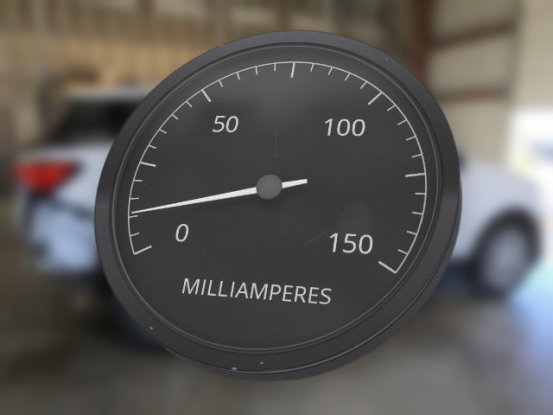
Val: 10 mA
